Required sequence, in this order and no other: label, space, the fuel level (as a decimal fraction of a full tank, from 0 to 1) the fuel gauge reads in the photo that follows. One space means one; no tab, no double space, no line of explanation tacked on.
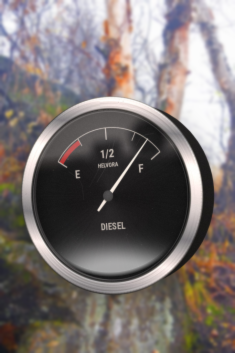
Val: 0.875
